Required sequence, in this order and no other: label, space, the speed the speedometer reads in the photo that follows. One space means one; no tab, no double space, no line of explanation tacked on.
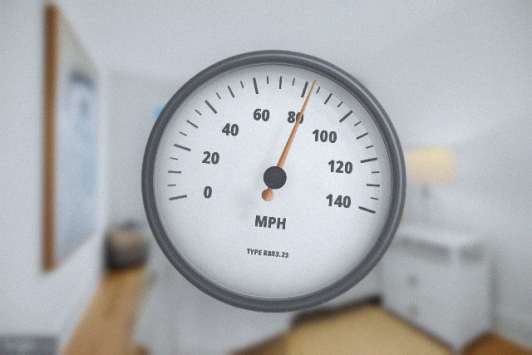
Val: 82.5 mph
